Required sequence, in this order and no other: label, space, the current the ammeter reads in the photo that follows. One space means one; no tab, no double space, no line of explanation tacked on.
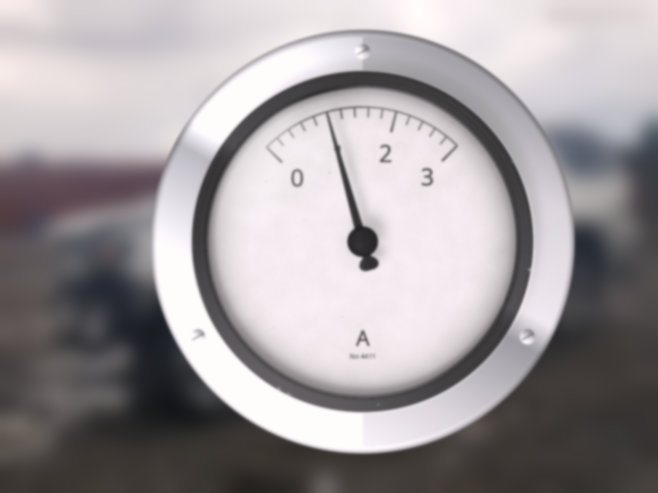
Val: 1 A
